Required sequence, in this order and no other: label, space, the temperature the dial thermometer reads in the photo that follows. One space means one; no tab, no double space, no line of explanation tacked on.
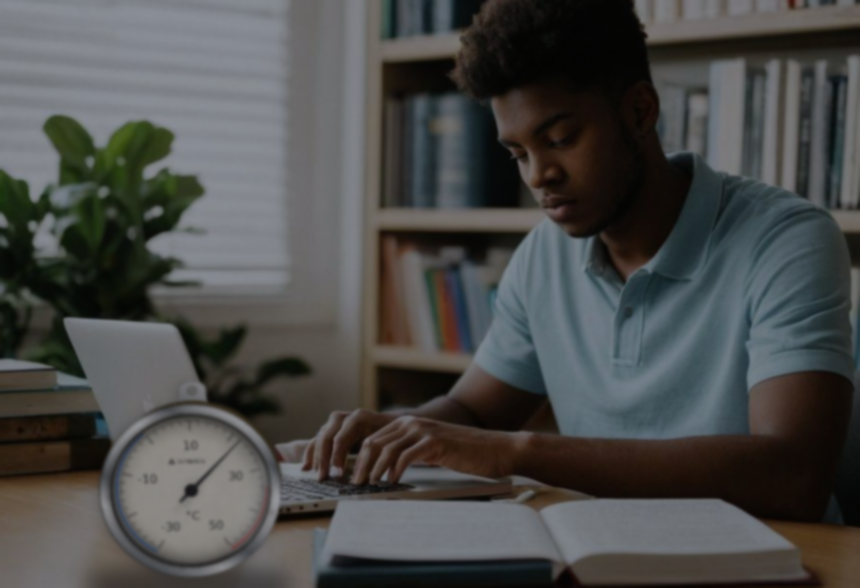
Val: 22 °C
